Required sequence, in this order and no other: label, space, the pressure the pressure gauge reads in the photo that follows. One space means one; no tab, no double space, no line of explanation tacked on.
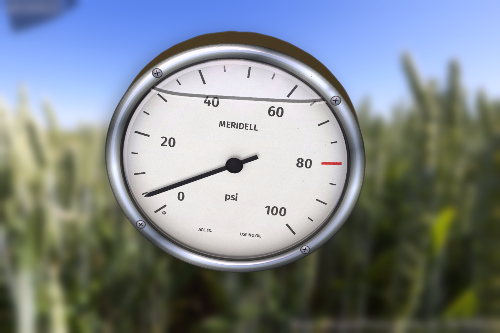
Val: 5 psi
